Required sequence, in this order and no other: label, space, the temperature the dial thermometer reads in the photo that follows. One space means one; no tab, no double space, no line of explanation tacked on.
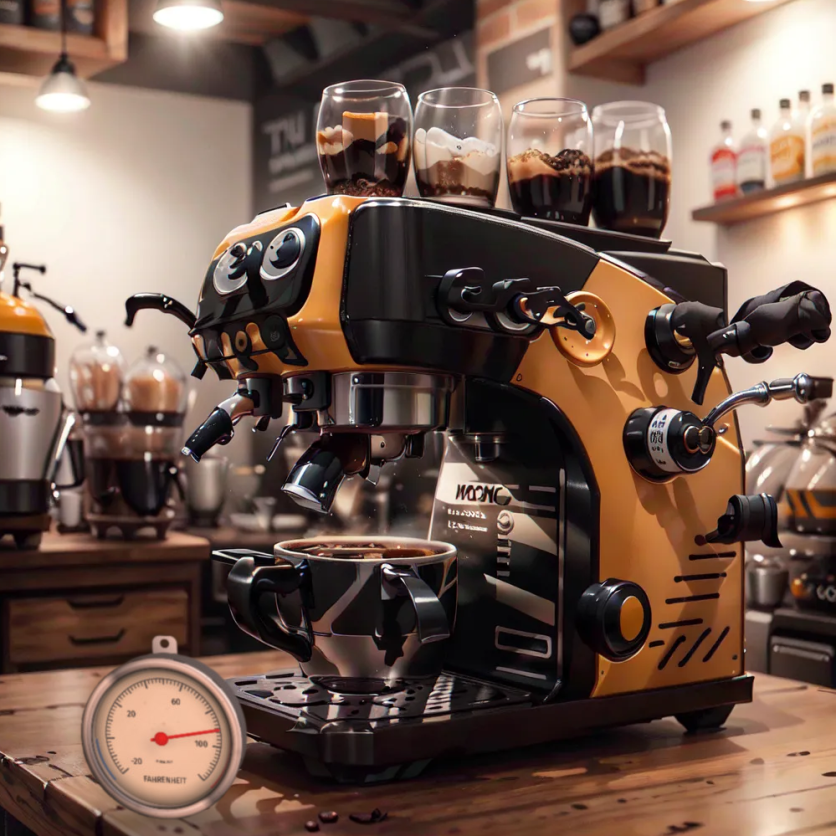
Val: 90 °F
